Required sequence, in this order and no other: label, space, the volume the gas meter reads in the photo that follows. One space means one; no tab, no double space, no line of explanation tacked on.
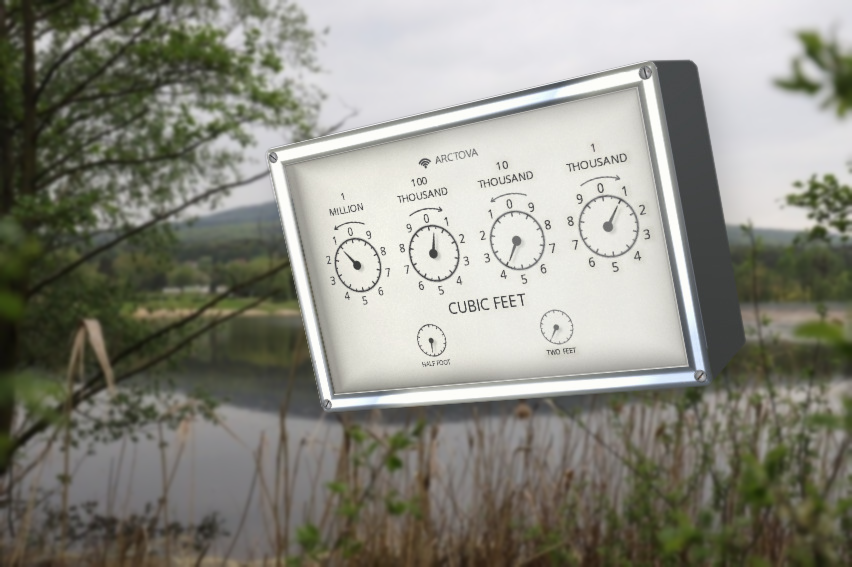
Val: 104100 ft³
